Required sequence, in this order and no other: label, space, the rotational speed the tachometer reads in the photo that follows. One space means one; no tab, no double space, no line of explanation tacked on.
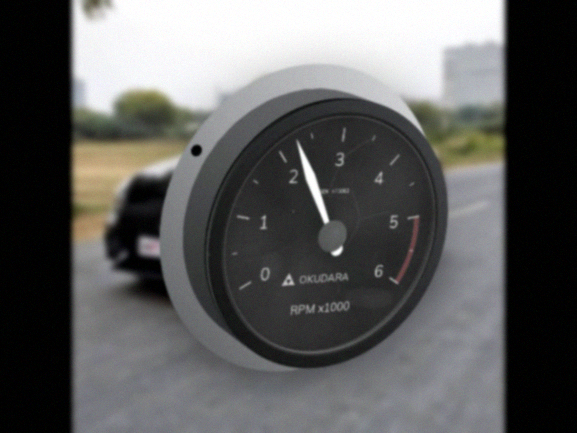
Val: 2250 rpm
